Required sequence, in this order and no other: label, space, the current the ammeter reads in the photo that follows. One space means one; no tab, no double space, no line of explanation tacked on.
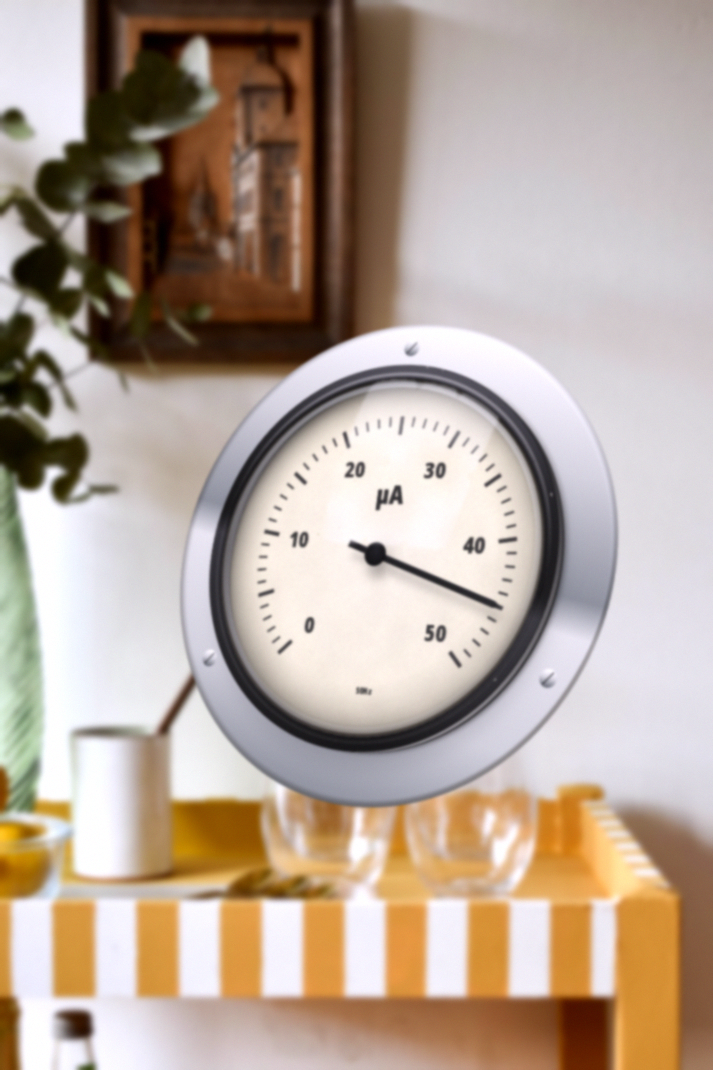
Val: 45 µA
